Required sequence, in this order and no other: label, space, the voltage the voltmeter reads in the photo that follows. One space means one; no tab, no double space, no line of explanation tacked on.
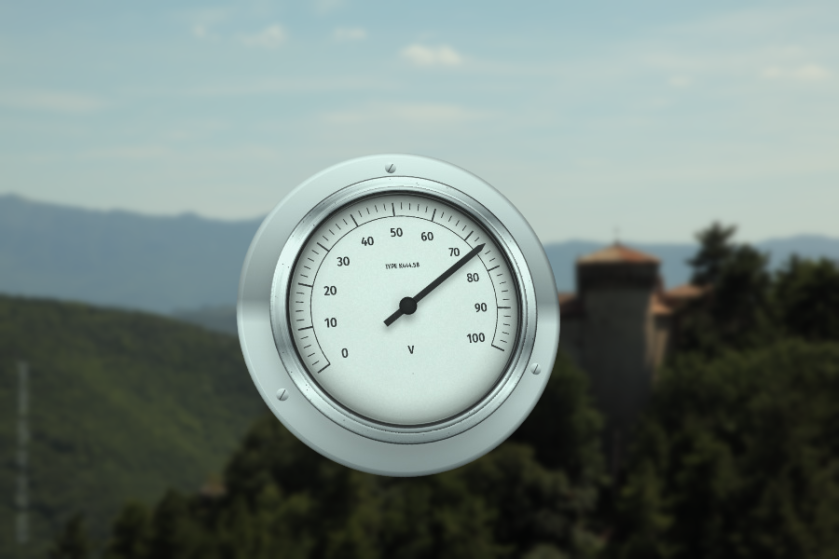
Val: 74 V
